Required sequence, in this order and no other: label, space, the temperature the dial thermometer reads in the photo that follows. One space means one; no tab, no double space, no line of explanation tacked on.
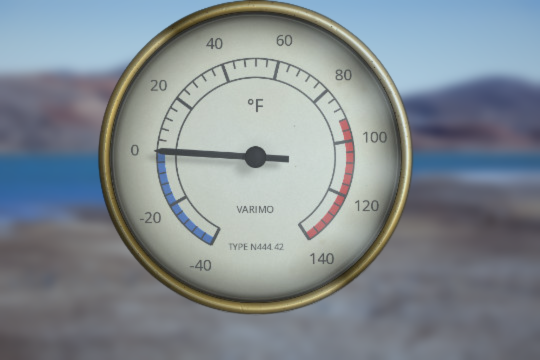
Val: 0 °F
